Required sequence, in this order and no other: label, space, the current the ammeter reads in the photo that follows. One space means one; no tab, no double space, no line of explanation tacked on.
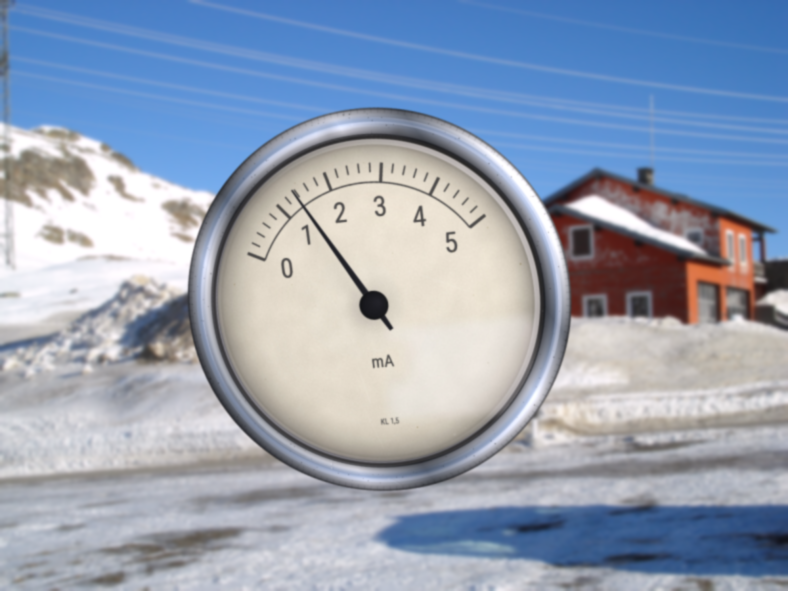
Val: 1.4 mA
